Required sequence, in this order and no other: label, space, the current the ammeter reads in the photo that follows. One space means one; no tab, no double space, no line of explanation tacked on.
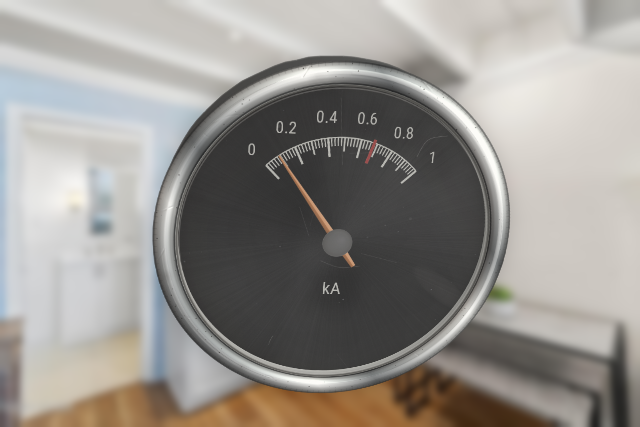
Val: 0.1 kA
